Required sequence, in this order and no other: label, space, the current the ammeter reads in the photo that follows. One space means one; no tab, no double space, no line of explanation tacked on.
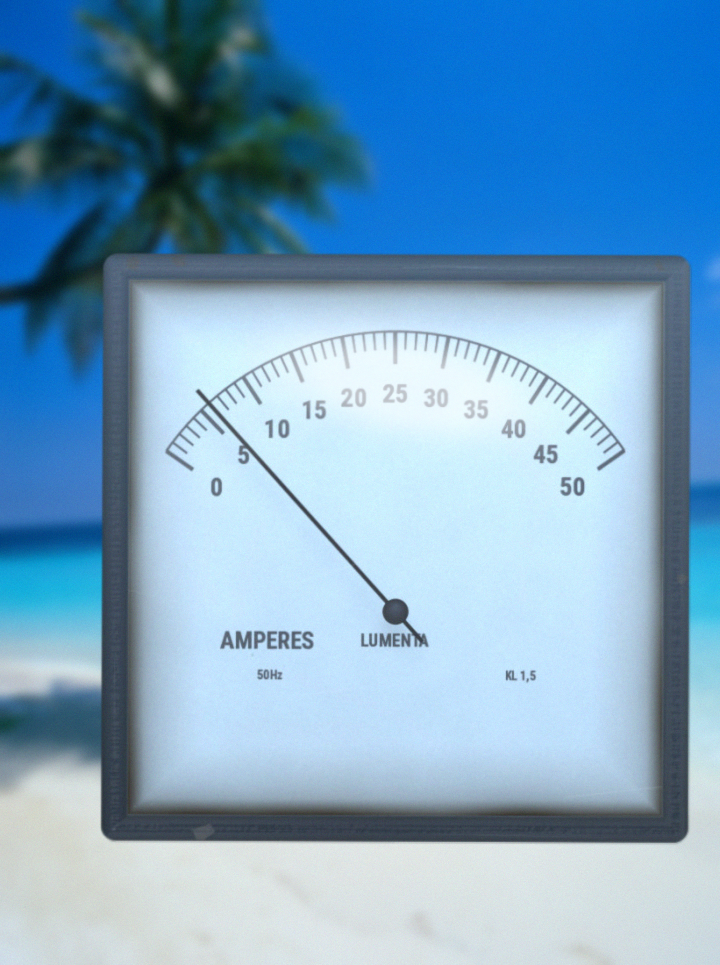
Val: 6 A
